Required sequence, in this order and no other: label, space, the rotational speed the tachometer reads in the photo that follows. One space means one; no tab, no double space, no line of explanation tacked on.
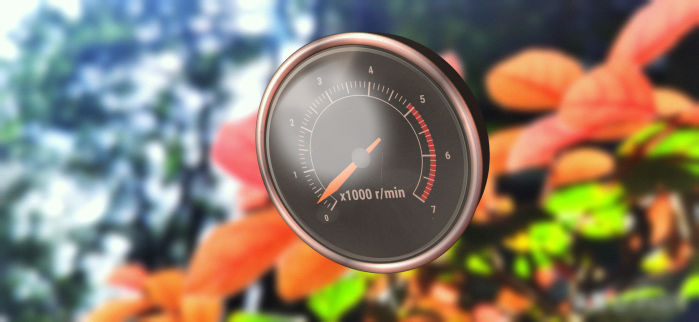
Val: 300 rpm
